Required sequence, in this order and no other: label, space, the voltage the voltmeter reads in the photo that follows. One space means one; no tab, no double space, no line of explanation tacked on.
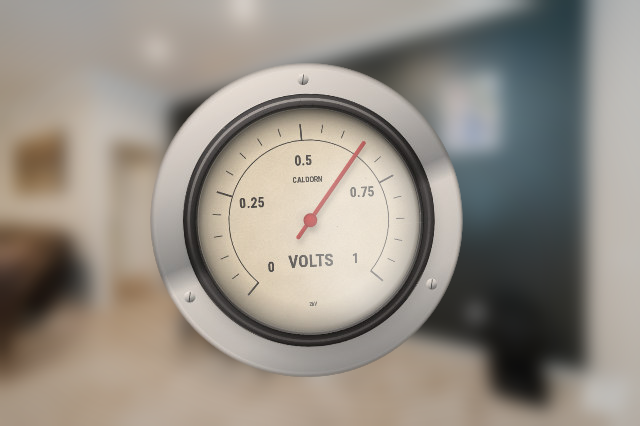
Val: 0.65 V
